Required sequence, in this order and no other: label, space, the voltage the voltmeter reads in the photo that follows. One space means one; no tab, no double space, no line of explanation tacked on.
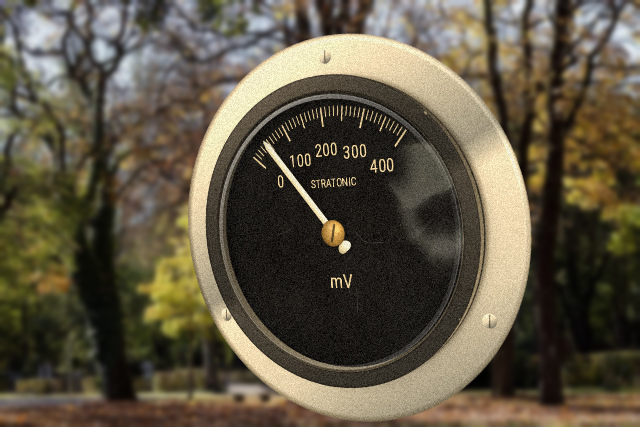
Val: 50 mV
